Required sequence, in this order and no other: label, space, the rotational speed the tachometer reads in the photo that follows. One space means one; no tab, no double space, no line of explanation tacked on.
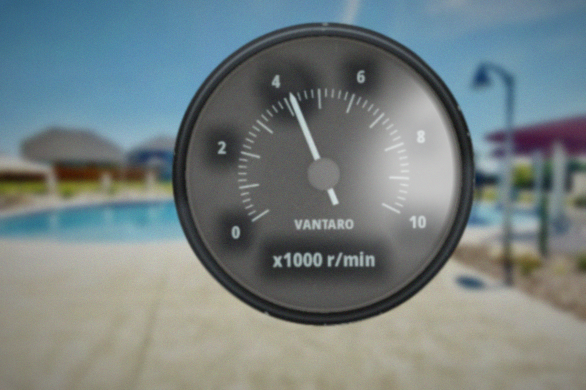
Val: 4200 rpm
